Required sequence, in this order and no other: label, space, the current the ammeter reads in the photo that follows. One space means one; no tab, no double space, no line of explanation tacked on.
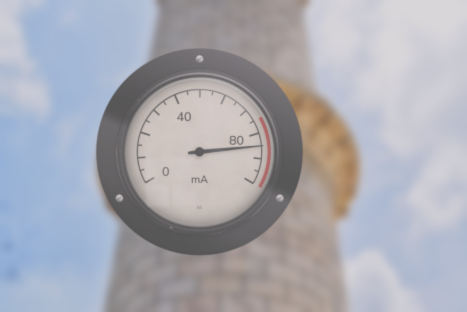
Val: 85 mA
